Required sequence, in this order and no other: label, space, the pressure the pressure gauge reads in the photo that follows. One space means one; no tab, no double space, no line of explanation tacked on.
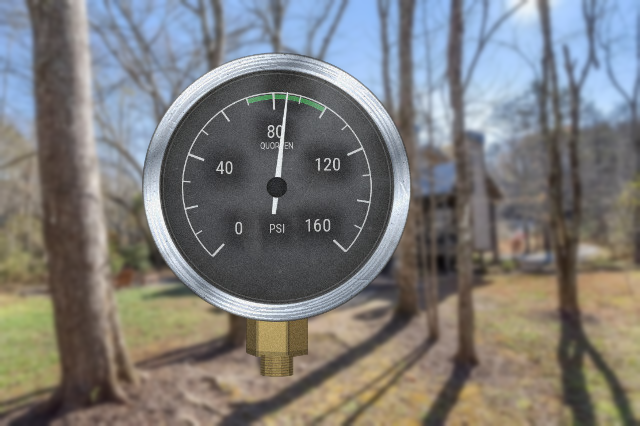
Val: 85 psi
